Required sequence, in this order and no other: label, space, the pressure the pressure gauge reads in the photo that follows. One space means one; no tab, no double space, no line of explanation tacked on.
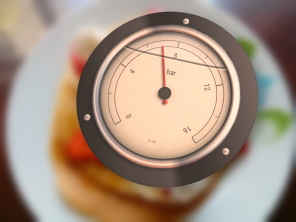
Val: 7 bar
